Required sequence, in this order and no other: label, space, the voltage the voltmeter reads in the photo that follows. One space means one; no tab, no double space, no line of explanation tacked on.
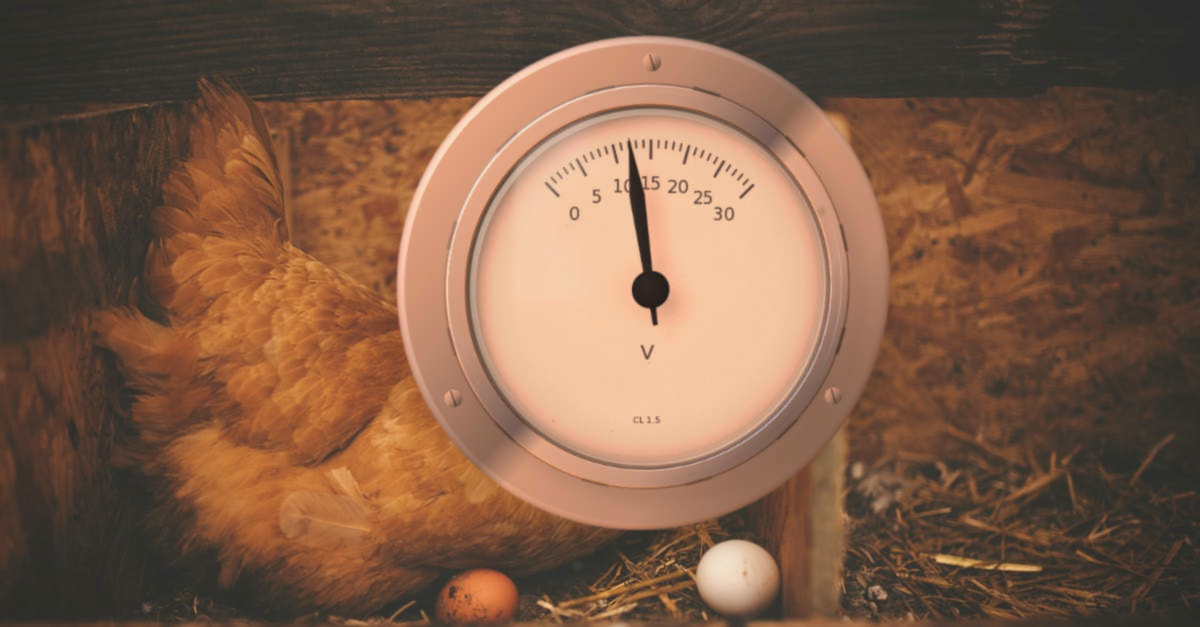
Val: 12 V
